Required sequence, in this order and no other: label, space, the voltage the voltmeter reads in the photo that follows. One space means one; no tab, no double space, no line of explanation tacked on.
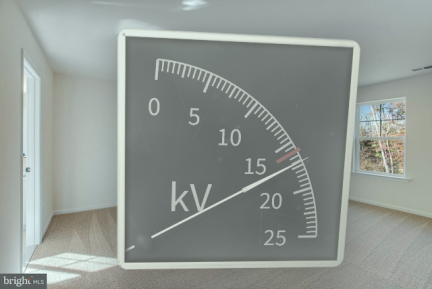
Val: 17 kV
